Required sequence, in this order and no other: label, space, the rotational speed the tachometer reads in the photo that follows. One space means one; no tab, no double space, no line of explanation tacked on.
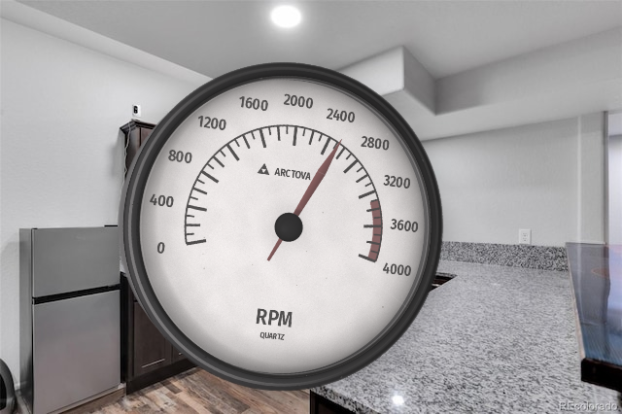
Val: 2500 rpm
